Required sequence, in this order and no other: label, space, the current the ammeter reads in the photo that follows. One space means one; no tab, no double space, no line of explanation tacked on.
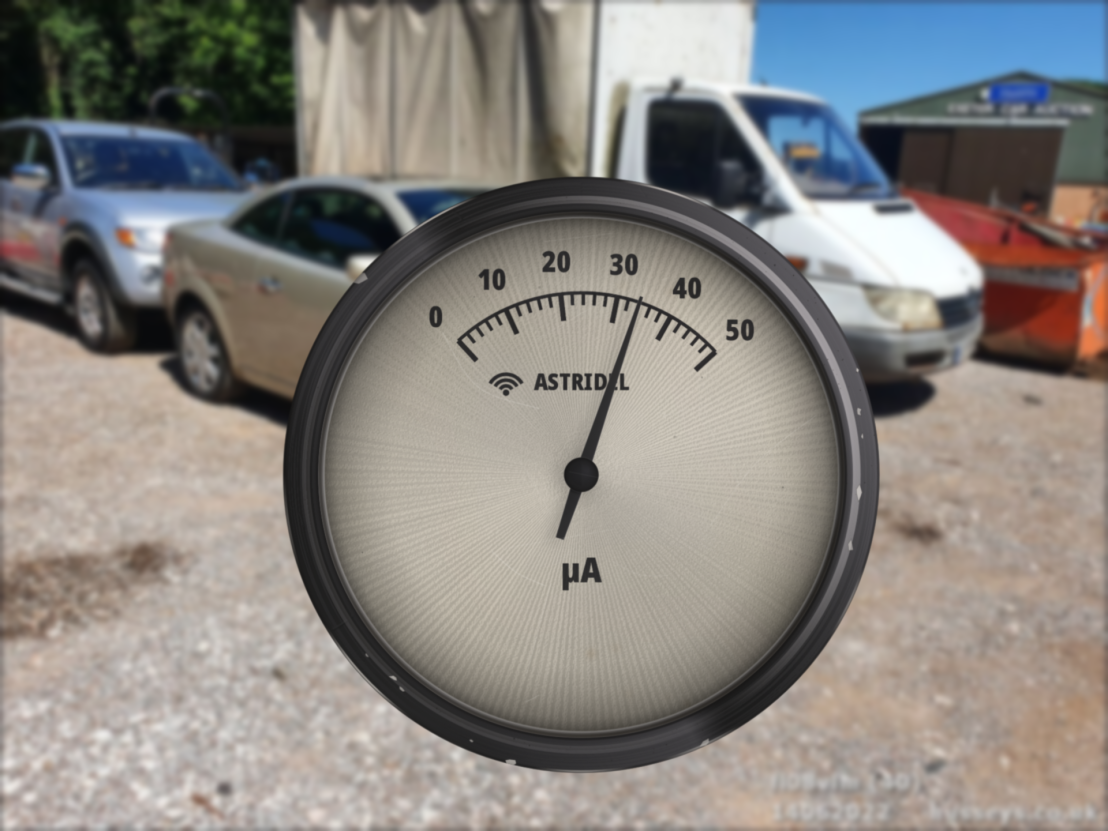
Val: 34 µA
